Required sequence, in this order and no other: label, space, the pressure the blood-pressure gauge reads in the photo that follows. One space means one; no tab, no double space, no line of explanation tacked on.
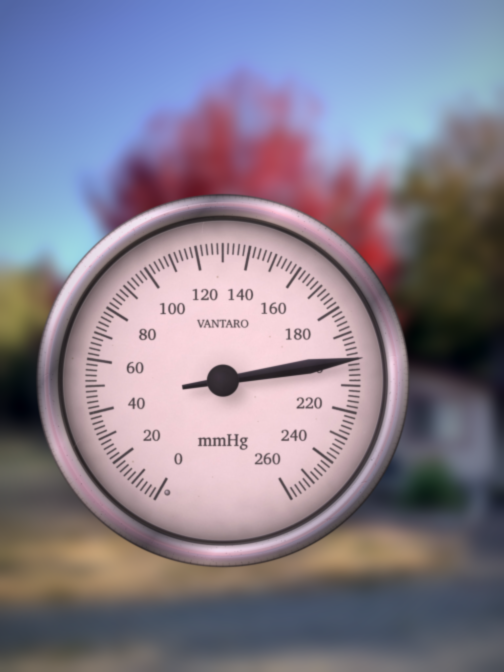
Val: 200 mmHg
